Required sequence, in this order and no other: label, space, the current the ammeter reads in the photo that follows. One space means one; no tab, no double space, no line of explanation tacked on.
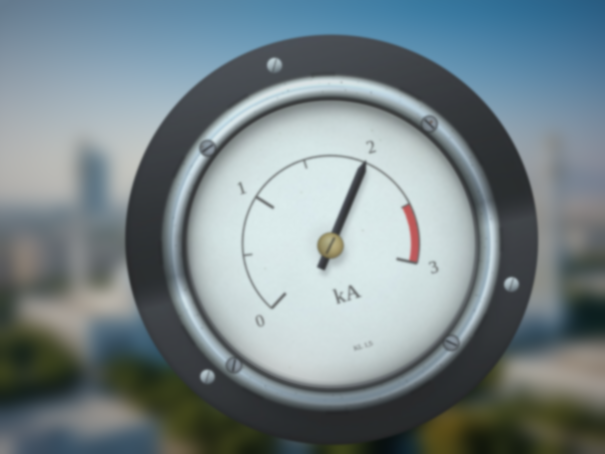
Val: 2 kA
